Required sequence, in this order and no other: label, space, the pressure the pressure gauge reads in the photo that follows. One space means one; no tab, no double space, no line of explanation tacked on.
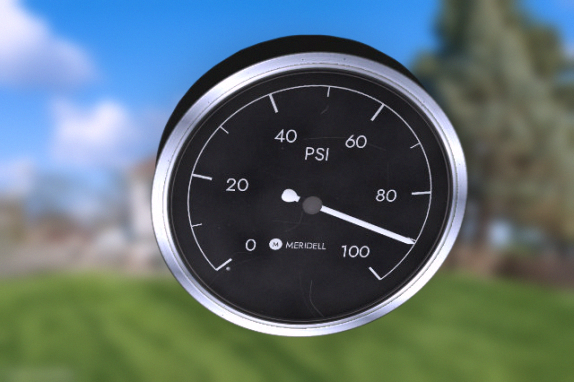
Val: 90 psi
